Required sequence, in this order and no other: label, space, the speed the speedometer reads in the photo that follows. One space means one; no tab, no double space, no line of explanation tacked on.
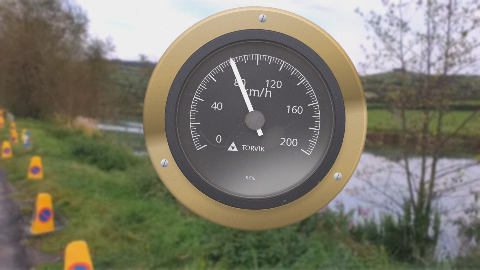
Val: 80 km/h
